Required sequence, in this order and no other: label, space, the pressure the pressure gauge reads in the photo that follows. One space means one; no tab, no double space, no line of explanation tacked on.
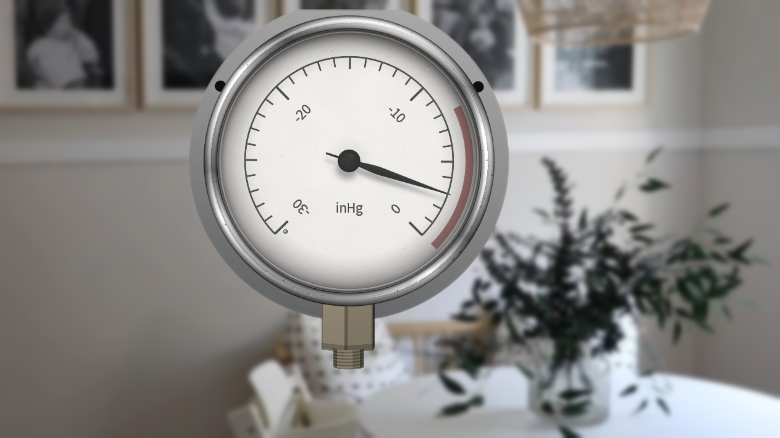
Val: -3 inHg
